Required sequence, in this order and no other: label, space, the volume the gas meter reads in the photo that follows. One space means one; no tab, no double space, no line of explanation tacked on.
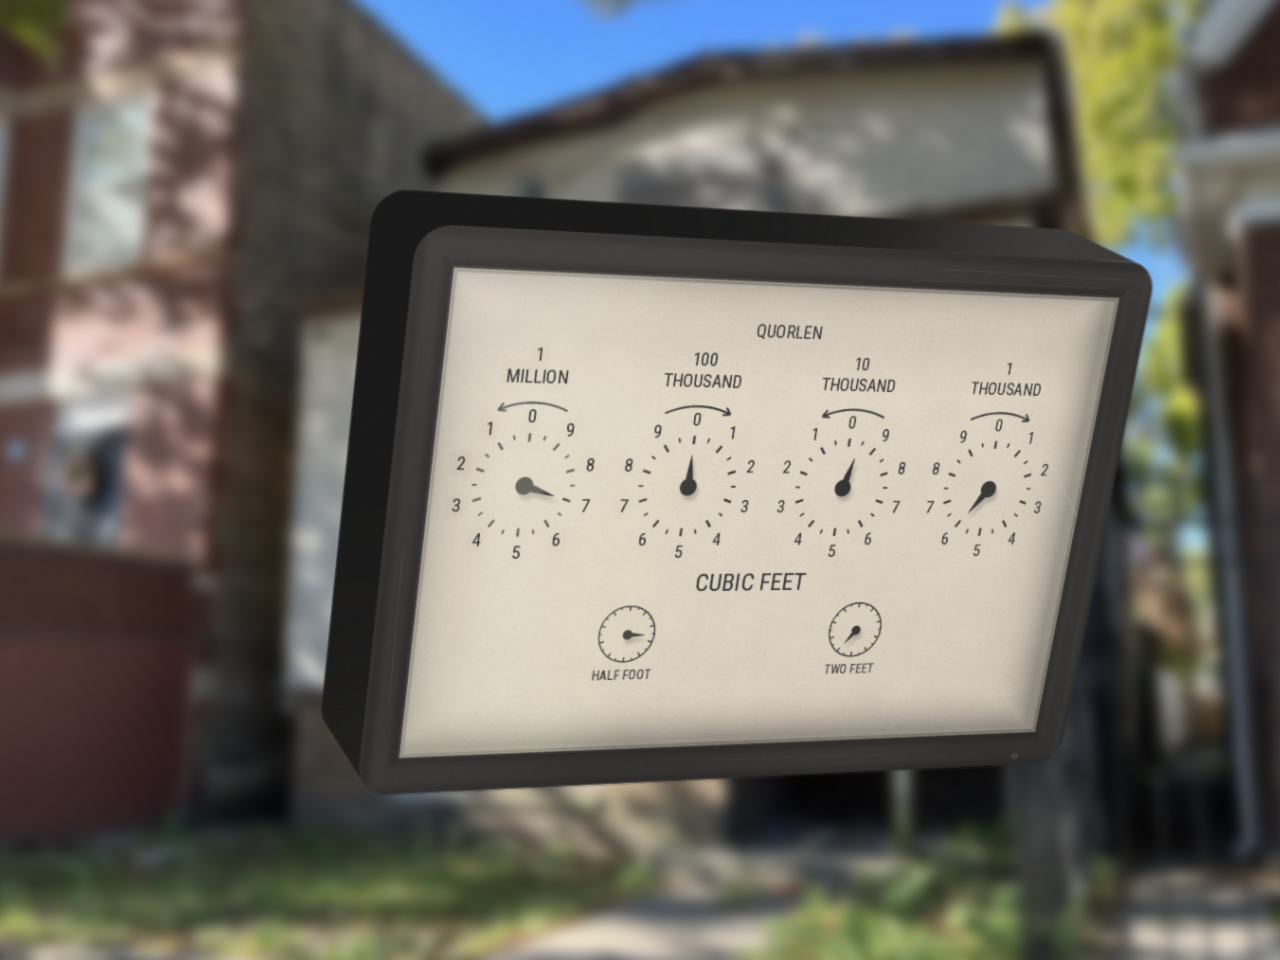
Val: 699600 ft³
